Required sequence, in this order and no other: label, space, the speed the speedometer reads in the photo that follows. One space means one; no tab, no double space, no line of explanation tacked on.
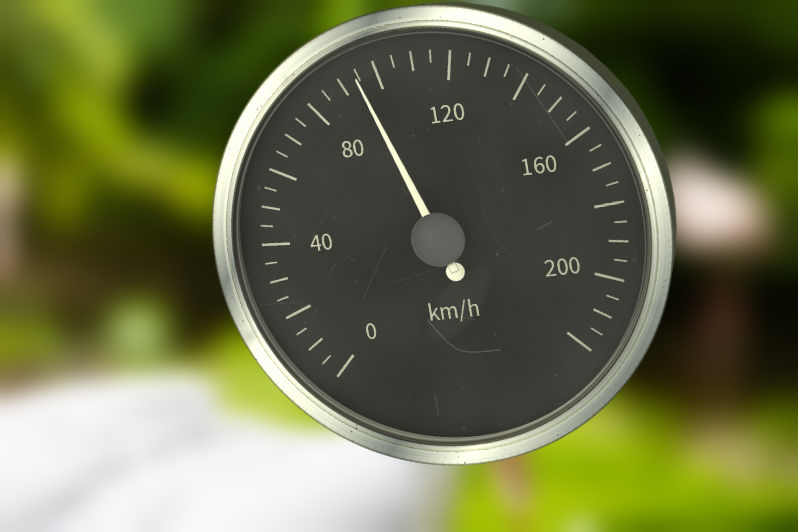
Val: 95 km/h
